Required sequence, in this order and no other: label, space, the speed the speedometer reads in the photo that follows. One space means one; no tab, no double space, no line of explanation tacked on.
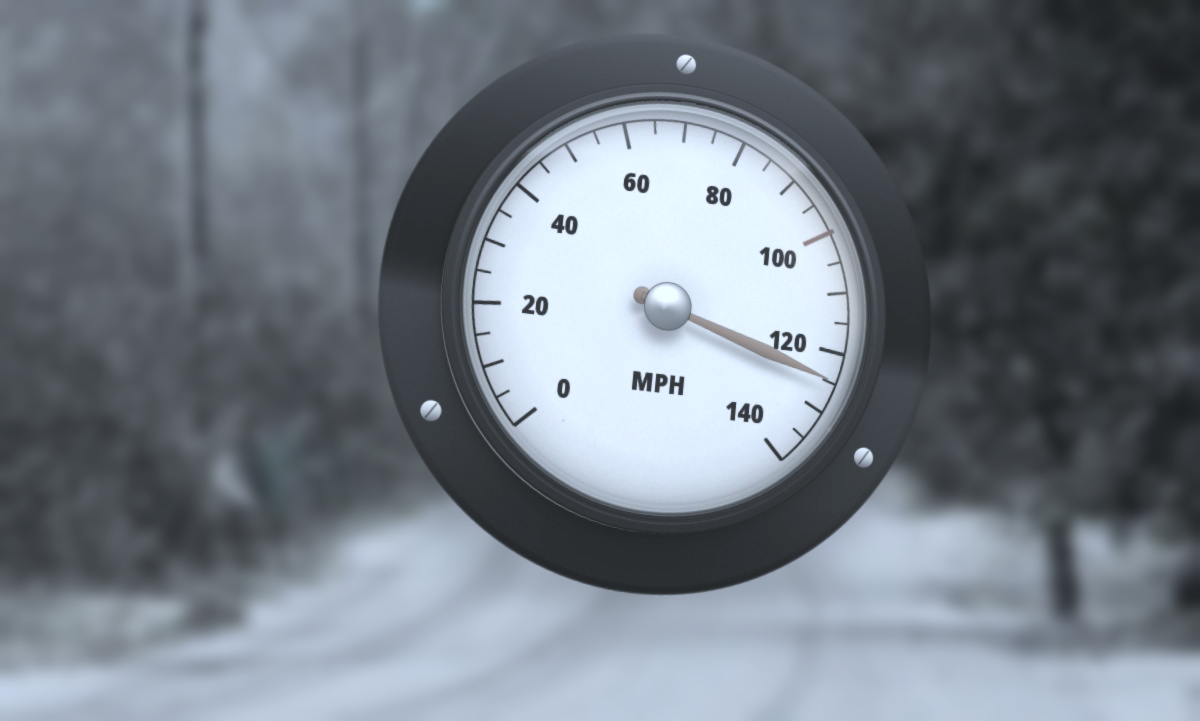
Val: 125 mph
